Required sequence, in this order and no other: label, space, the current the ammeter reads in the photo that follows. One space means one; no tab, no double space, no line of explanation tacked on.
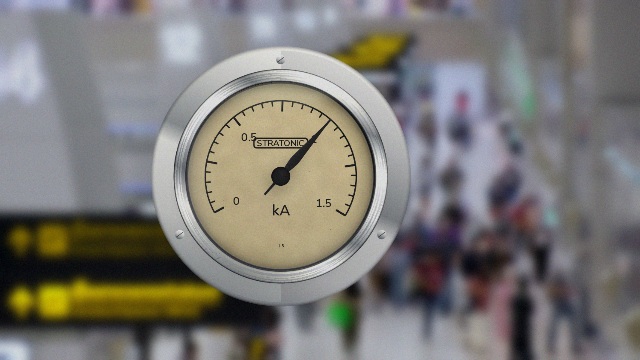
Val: 1 kA
